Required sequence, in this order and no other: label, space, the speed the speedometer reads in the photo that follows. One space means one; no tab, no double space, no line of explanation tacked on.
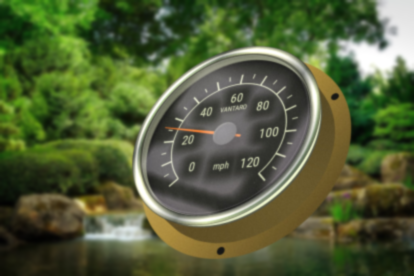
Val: 25 mph
